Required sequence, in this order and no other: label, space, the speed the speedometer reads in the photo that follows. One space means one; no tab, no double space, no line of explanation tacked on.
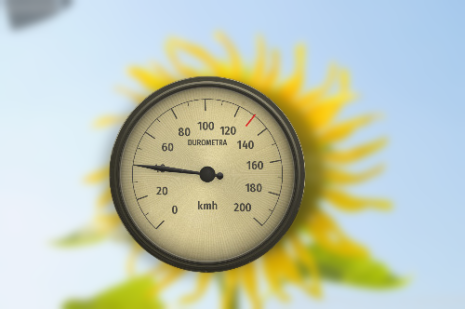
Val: 40 km/h
